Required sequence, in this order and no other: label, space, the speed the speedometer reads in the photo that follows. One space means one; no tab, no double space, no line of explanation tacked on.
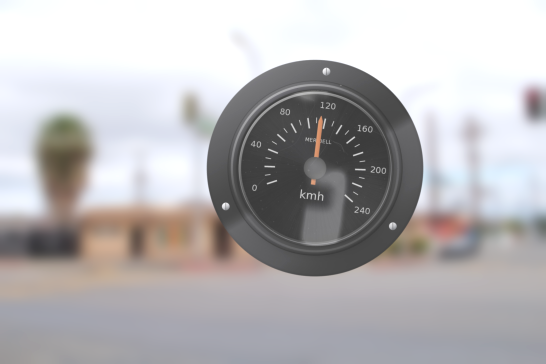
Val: 115 km/h
